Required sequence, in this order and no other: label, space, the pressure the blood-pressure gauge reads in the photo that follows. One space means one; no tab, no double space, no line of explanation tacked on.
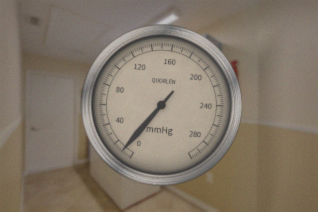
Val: 10 mmHg
